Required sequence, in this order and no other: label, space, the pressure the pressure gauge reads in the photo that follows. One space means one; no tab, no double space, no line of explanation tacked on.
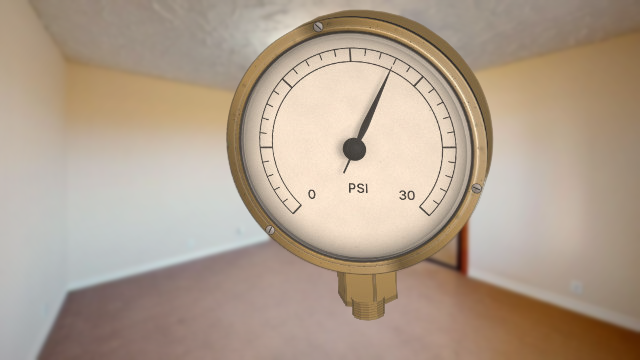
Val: 18 psi
